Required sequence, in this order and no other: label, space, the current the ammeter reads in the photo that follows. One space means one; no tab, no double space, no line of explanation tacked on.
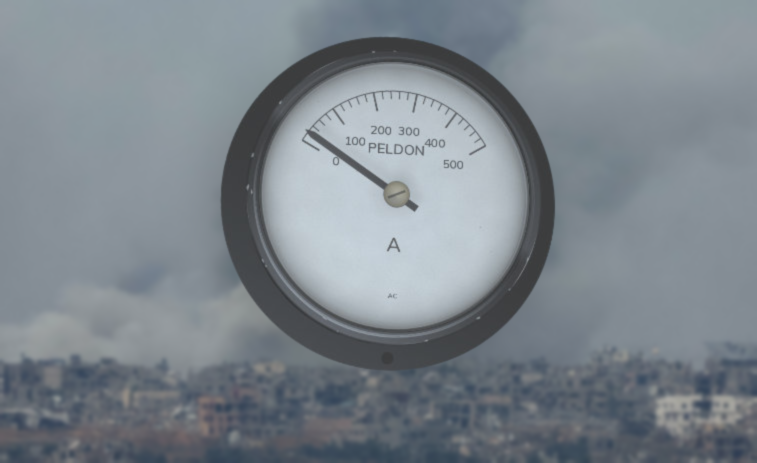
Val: 20 A
